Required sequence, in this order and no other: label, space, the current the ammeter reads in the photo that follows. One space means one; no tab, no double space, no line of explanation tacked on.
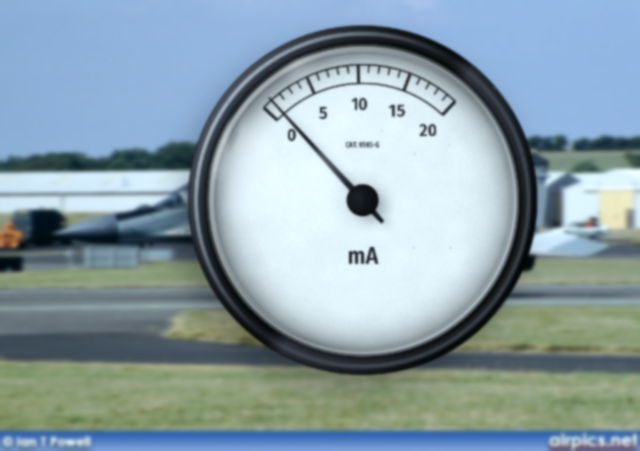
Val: 1 mA
